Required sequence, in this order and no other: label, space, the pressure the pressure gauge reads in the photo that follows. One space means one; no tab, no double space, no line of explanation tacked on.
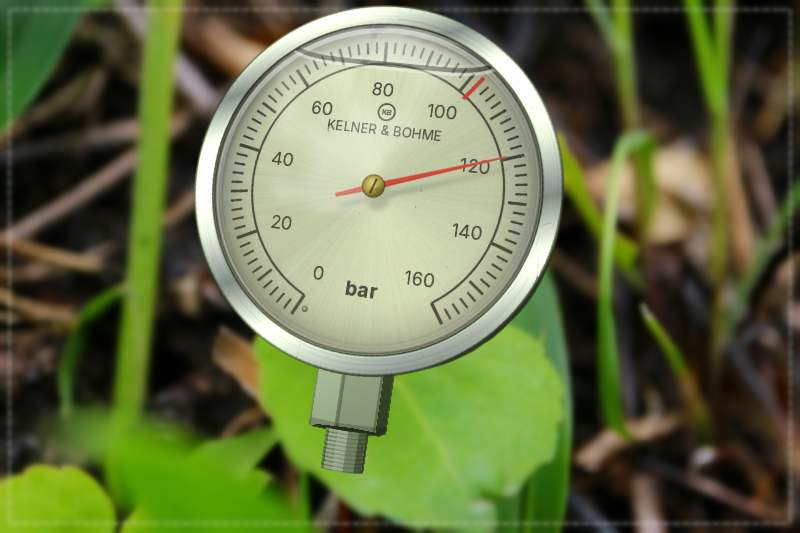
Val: 120 bar
